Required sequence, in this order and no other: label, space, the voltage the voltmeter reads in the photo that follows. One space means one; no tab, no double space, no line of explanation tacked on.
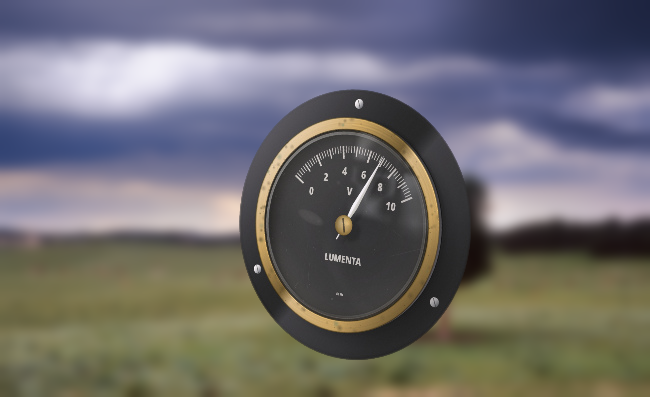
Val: 7 V
